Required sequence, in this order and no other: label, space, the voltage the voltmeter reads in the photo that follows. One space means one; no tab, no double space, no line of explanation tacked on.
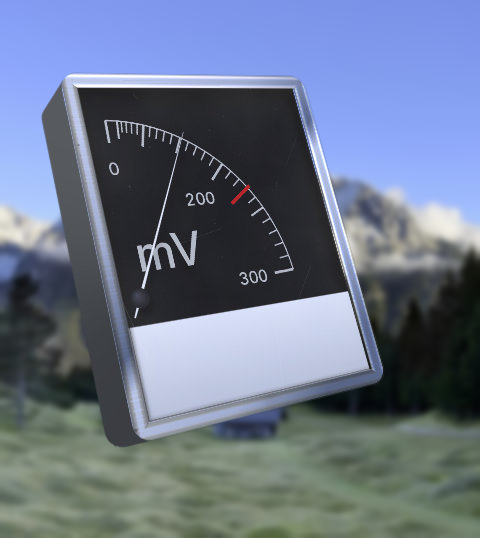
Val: 150 mV
